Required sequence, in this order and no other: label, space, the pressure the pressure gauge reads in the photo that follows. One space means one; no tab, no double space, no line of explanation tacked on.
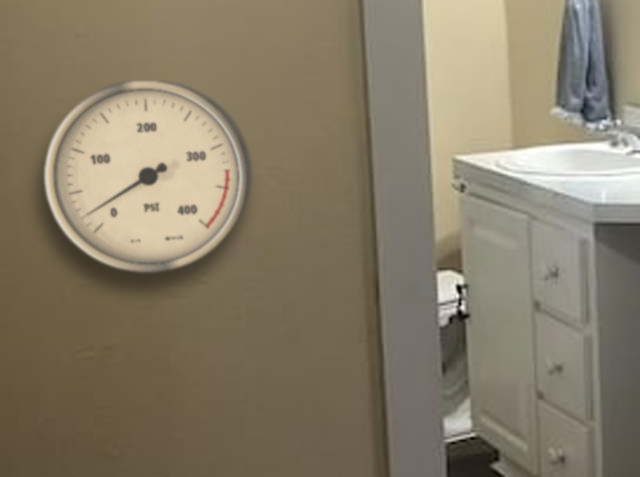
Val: 20 psi
